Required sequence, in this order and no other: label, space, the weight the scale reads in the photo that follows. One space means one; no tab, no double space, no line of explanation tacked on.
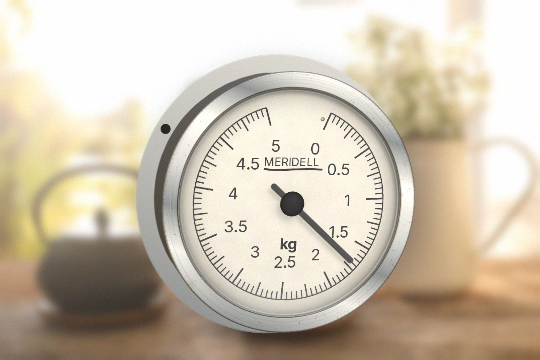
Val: 1.7 kg
